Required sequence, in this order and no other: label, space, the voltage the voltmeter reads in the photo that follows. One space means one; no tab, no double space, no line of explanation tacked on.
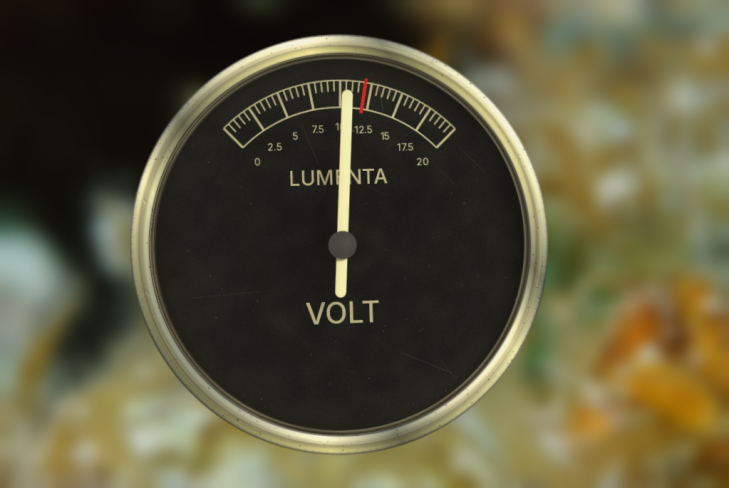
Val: 10.5 V
